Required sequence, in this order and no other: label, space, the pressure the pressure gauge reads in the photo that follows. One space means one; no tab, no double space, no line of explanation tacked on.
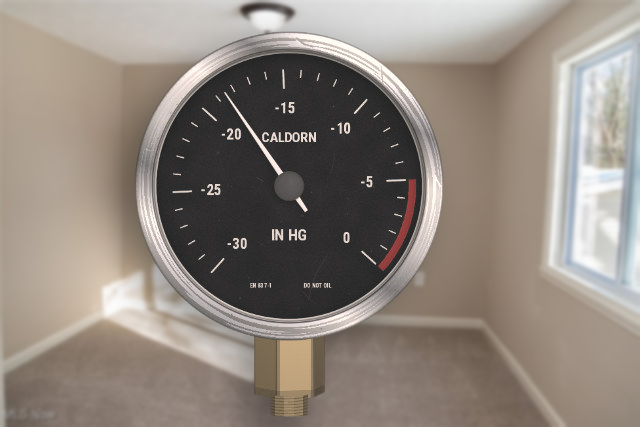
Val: -18.5 inHg
